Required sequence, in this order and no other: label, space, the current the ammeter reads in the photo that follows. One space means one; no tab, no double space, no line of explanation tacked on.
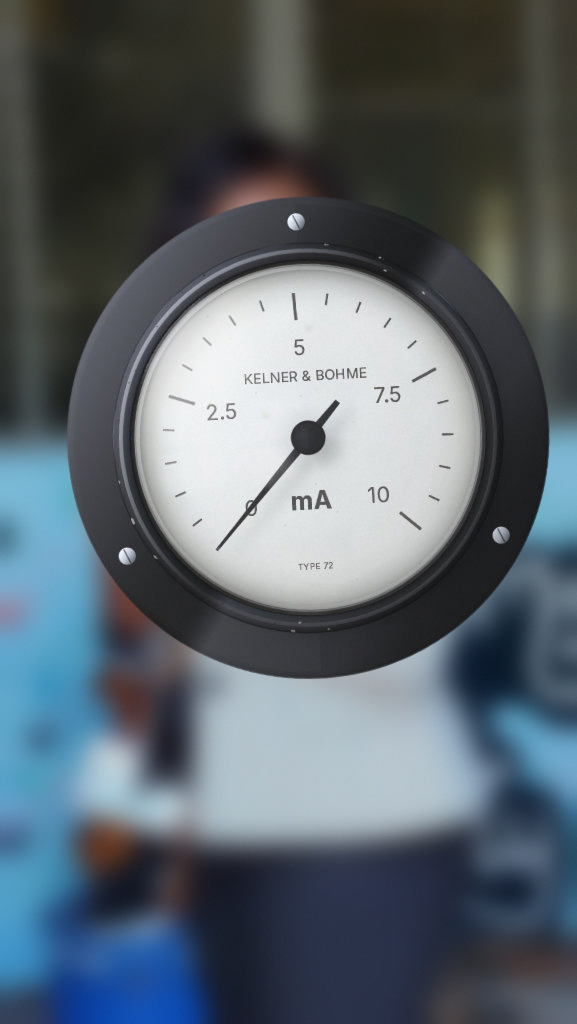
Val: 0 mA
